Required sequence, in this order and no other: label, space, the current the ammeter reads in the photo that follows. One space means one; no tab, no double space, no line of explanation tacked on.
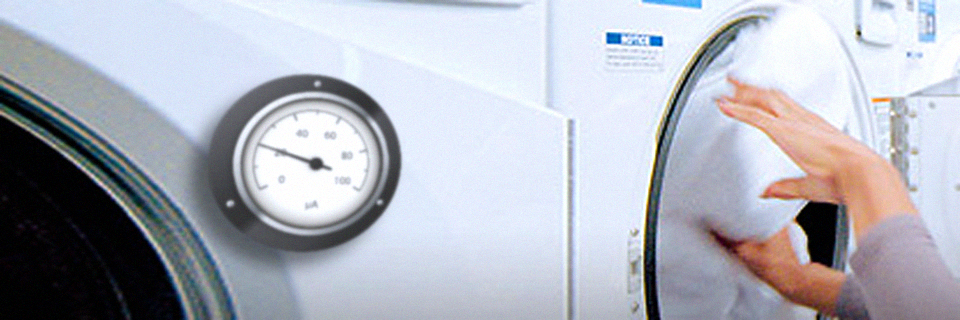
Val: 20 µA
